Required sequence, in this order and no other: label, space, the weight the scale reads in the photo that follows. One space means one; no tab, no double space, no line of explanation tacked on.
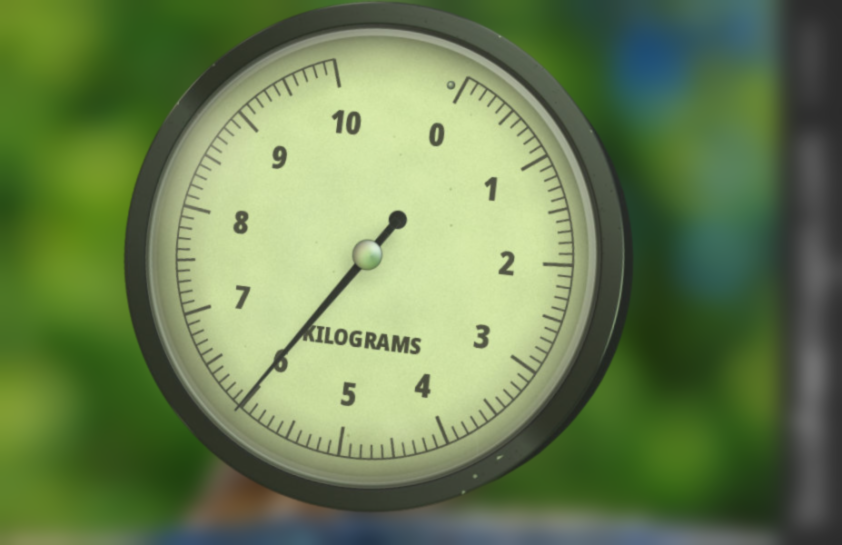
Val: 6 kg
